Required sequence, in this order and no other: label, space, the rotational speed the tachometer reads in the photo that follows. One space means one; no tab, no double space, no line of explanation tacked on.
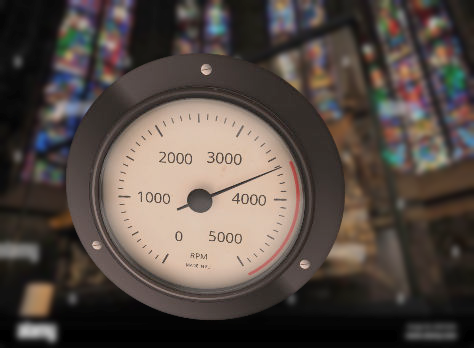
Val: 3600 rpm
